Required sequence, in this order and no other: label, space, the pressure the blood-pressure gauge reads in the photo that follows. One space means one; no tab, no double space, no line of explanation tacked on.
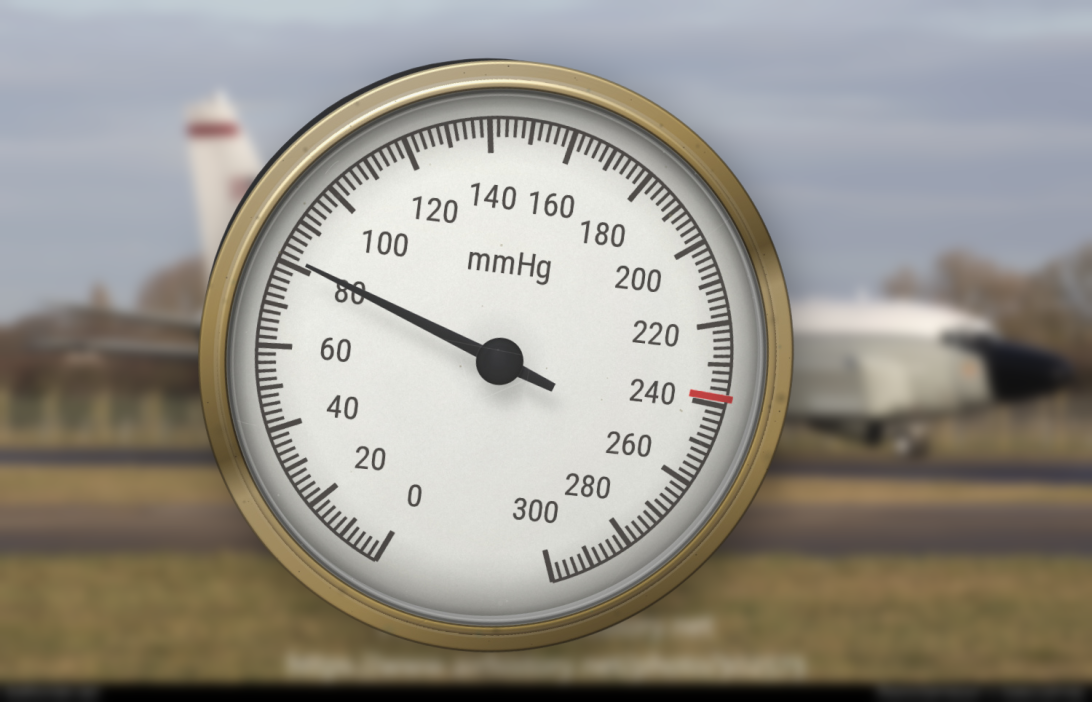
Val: 82 mmHg
